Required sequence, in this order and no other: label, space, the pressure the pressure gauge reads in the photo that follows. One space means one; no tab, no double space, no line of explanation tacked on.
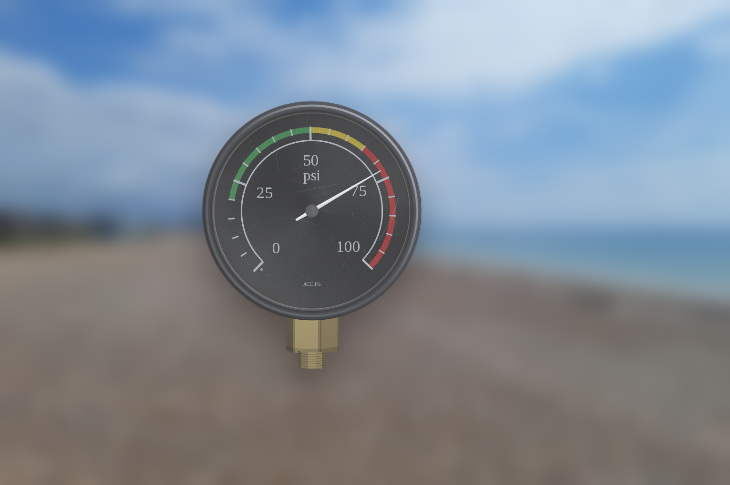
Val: 72.5 psi
